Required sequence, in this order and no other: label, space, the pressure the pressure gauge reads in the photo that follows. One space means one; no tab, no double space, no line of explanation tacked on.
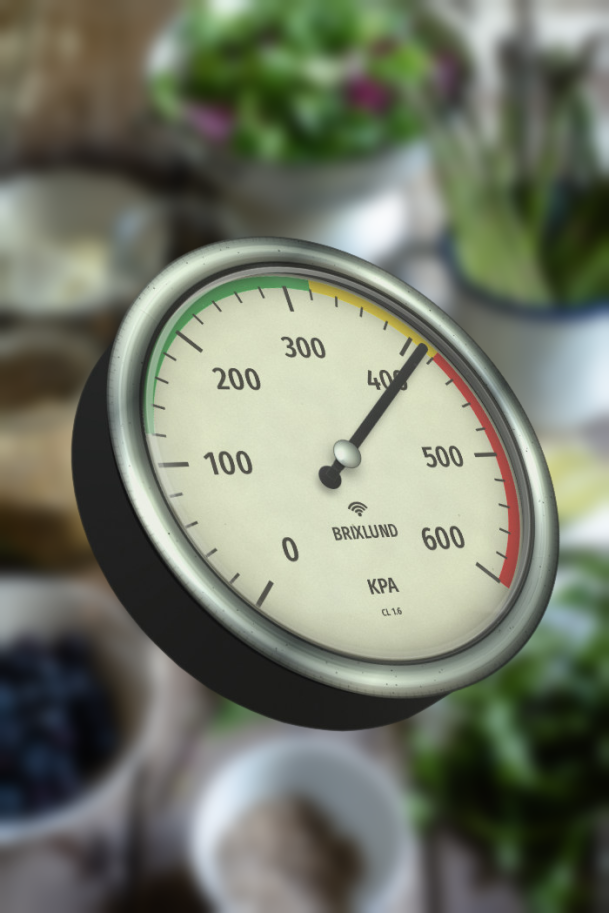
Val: 410 kPa
